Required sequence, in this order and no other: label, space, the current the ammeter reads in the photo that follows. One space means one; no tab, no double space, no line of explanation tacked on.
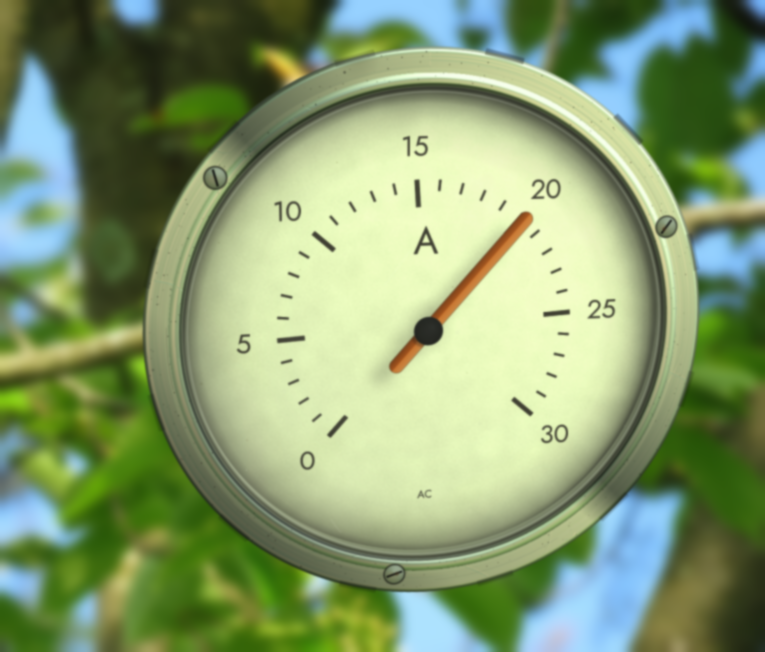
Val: 20 A
